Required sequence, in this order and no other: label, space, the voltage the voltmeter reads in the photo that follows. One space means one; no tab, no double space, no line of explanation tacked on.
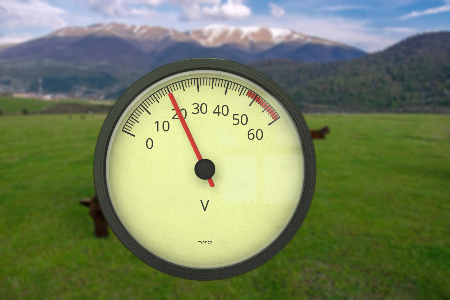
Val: 20 V
